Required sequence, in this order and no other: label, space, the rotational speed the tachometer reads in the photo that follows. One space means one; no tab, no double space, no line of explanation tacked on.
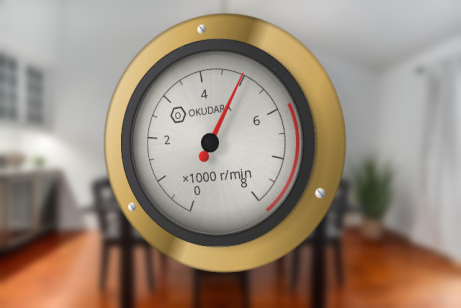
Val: 5000 rpm
